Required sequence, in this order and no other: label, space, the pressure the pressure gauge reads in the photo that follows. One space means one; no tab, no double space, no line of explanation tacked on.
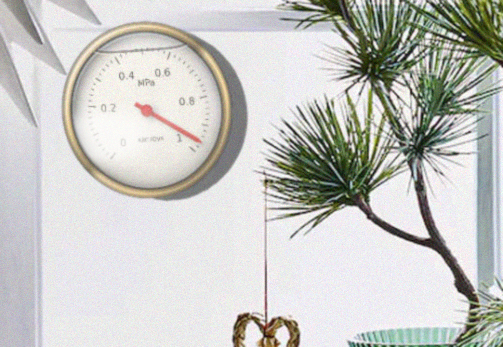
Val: 0.96 MPa
